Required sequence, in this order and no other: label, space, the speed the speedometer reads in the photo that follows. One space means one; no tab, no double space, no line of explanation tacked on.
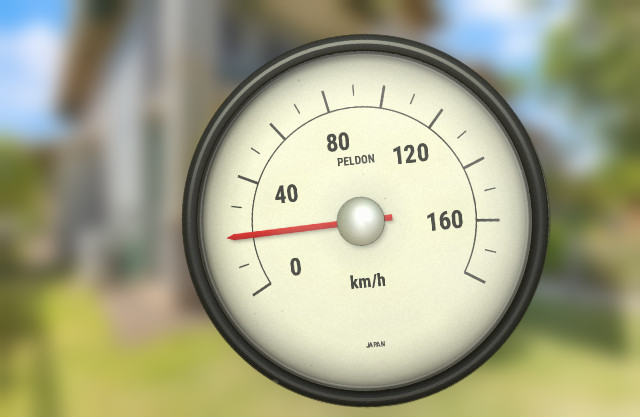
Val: 20 km/h
